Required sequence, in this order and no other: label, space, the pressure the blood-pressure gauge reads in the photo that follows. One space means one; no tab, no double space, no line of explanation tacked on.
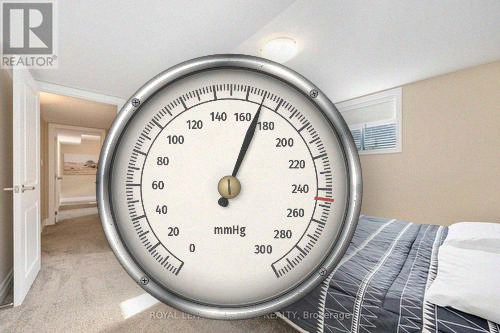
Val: 170 mmHg
